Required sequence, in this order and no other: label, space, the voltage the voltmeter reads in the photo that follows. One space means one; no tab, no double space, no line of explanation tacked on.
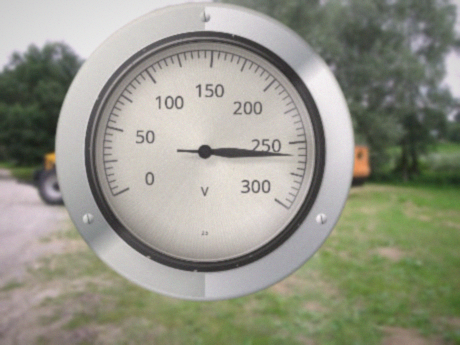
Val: 260 V
